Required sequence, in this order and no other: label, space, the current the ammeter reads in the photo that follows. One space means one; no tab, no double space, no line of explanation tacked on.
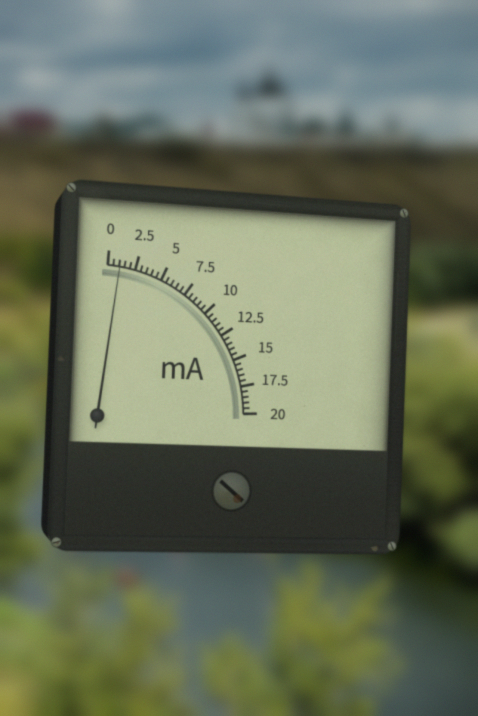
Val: 1 mA
